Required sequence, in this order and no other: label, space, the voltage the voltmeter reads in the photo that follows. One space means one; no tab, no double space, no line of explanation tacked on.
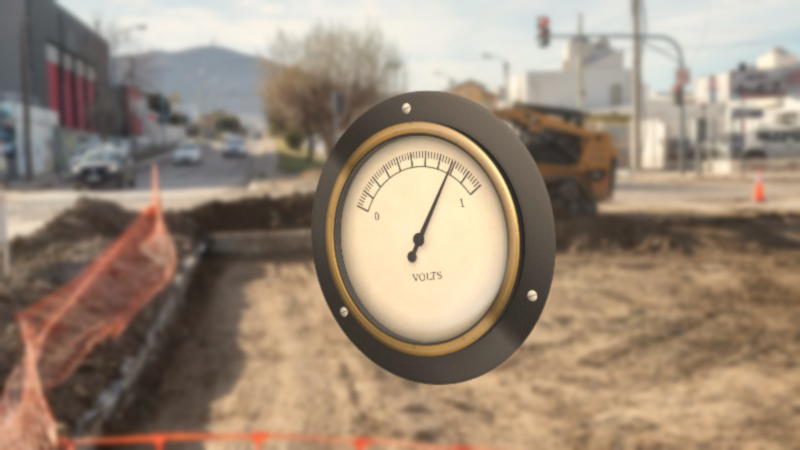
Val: 0.8 V
